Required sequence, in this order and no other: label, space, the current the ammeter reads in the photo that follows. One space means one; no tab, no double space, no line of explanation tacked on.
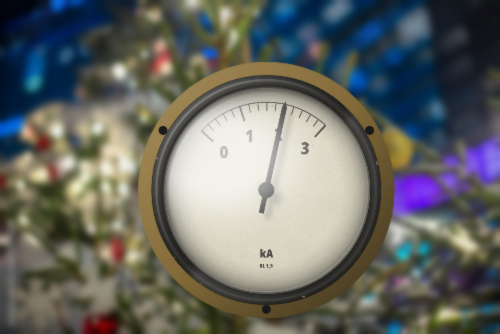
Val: 2 kA
